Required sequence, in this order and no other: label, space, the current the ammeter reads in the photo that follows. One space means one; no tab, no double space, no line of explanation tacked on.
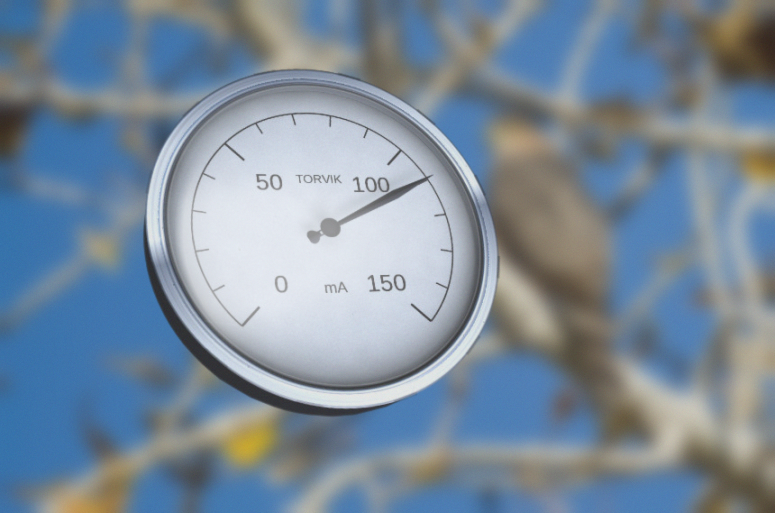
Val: 110 mA
